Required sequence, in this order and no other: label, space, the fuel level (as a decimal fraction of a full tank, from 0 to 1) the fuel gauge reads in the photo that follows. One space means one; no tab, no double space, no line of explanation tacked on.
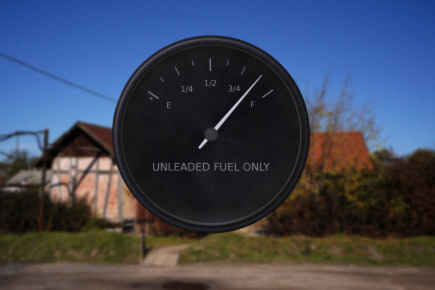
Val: 0.875
